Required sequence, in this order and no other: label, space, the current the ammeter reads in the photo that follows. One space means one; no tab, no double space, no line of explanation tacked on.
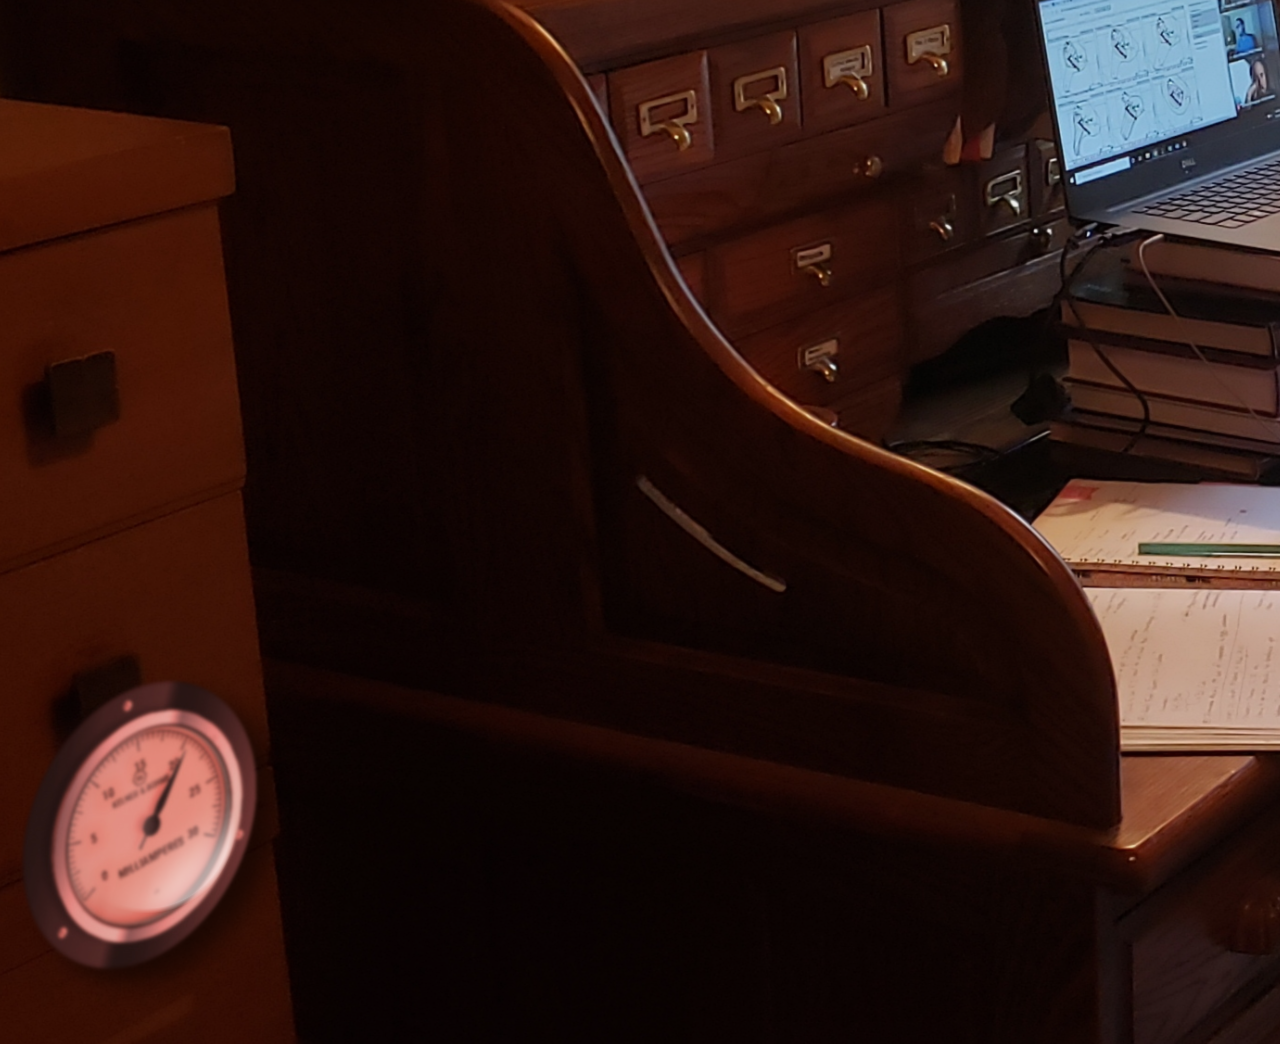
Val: 20 mA
